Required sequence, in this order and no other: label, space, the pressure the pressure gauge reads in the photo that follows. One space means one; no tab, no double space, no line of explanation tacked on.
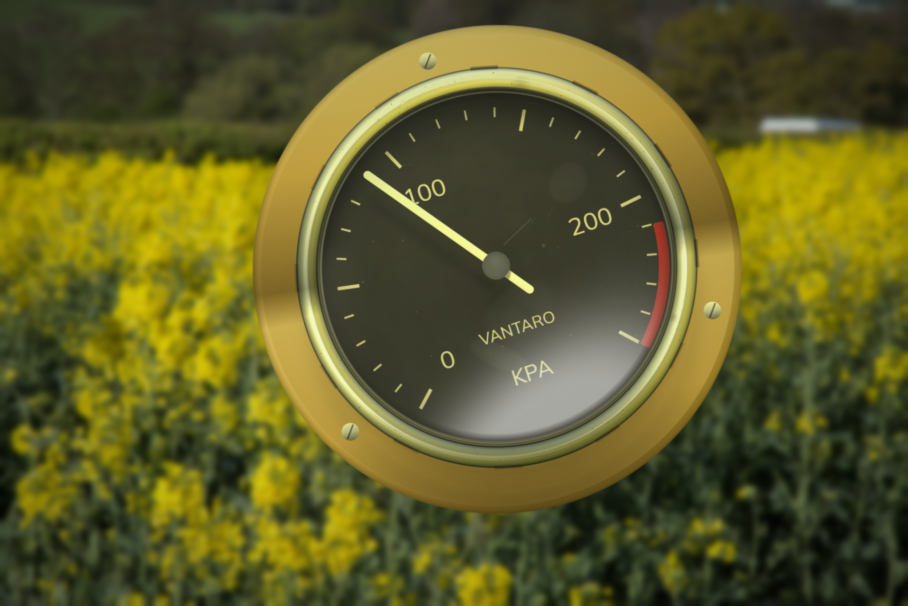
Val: 90 kPa
